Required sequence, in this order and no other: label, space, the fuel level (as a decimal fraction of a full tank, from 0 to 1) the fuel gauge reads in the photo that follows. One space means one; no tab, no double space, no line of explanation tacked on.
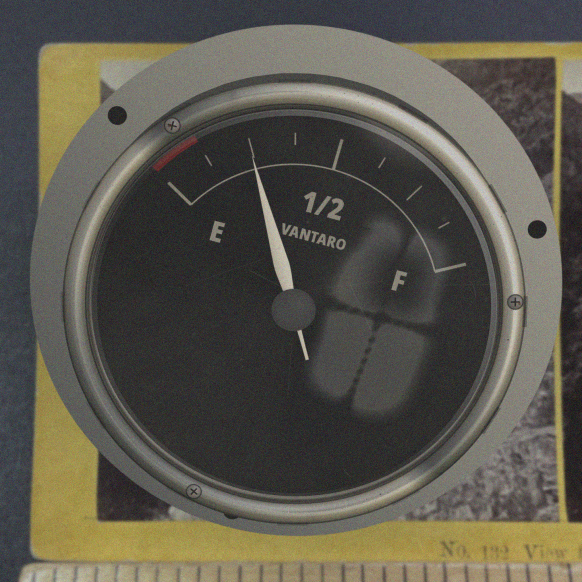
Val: 0.25
